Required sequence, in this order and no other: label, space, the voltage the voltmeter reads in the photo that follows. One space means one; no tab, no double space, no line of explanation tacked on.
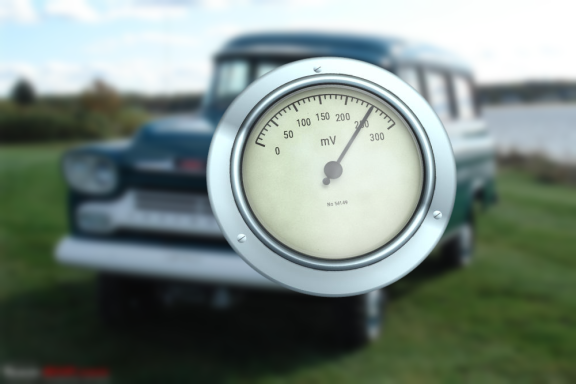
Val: 250 mV
